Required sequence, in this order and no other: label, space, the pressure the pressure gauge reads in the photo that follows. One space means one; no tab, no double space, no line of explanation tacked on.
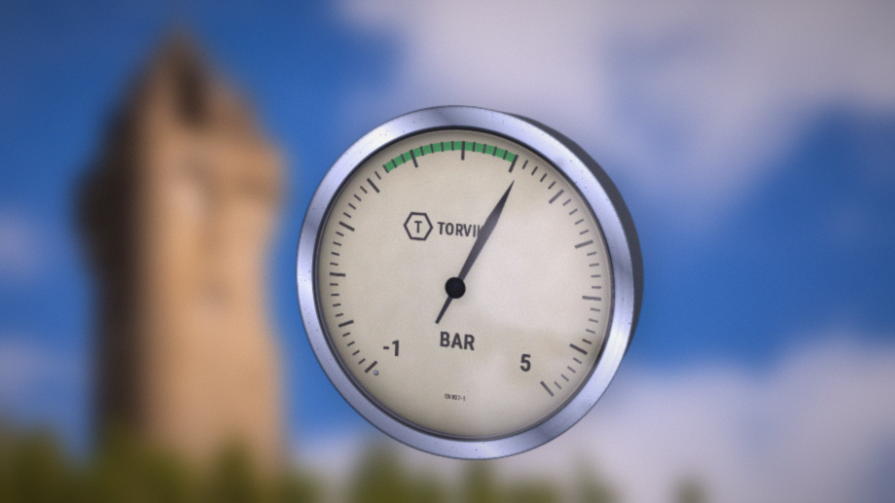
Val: 2.6 bar
